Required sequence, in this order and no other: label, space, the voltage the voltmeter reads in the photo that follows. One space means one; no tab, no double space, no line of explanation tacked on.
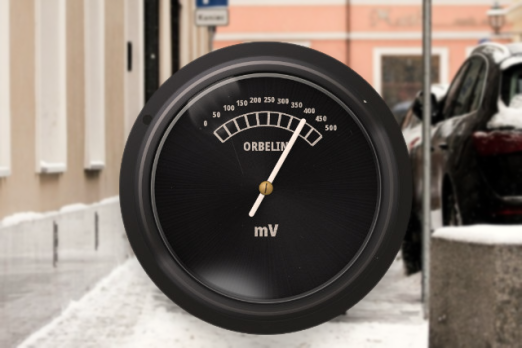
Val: 400 mV
